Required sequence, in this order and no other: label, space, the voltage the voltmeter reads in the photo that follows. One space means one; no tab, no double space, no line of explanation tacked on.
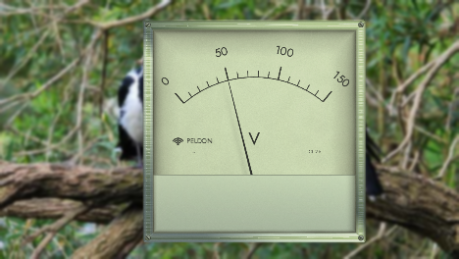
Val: 50 V
